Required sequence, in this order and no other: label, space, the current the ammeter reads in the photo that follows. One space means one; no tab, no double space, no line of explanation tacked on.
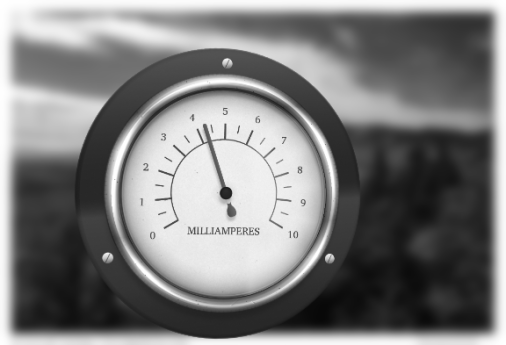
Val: 4.25 mA
